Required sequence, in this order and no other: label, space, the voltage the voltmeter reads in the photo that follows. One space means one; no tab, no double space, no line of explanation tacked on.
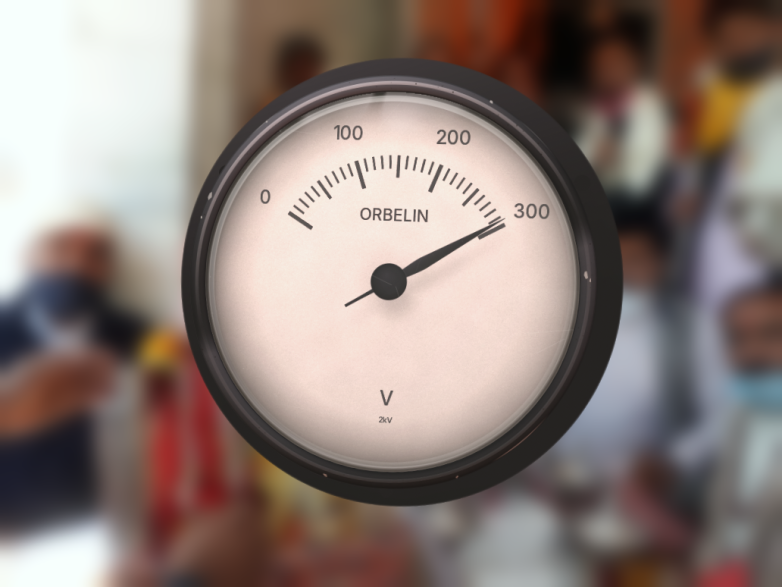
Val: 295 V
